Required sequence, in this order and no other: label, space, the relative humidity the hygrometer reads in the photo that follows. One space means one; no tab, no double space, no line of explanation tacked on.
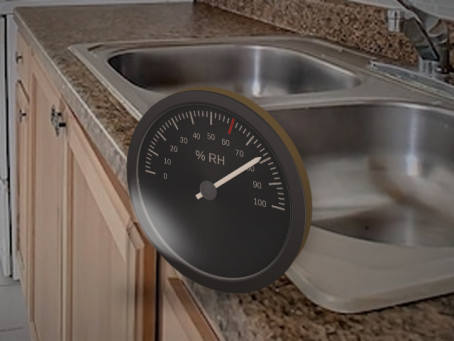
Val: 78 %
